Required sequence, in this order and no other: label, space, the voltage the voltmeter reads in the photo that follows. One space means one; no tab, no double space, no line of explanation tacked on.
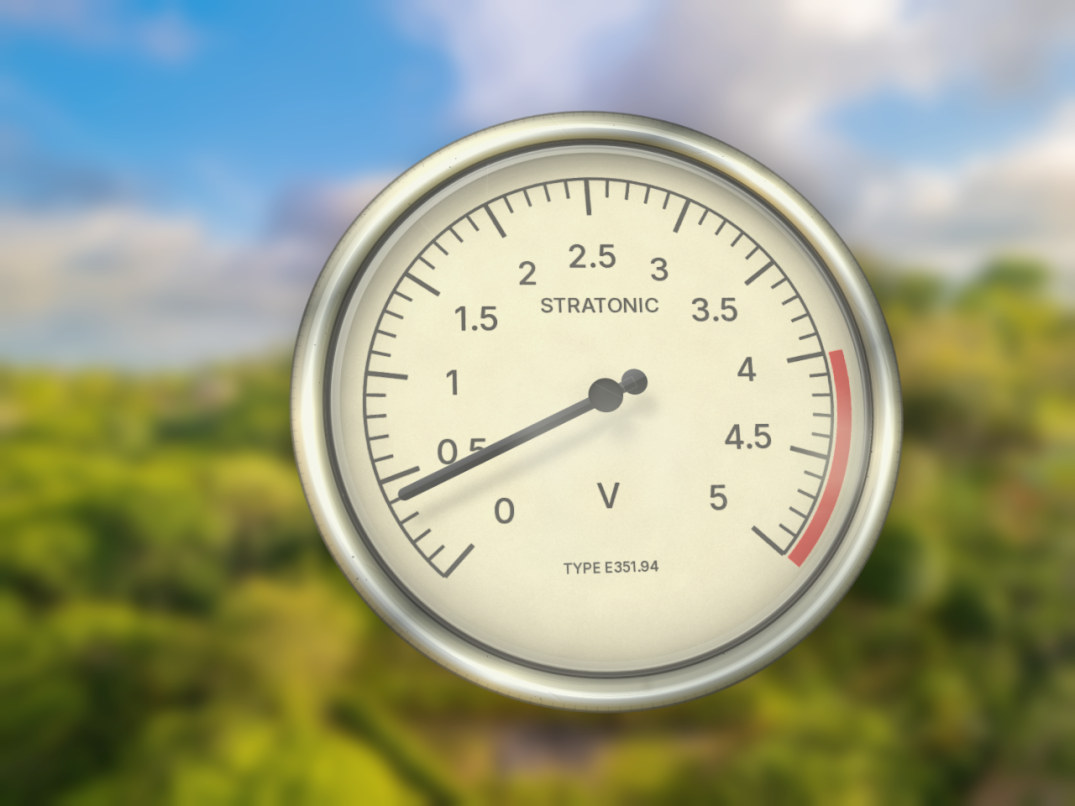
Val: 0.4 V
